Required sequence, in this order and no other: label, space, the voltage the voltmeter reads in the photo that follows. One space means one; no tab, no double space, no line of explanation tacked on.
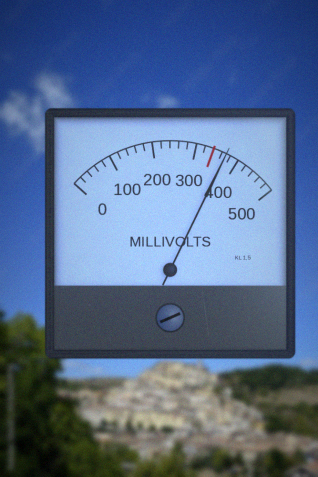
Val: 370 mV
